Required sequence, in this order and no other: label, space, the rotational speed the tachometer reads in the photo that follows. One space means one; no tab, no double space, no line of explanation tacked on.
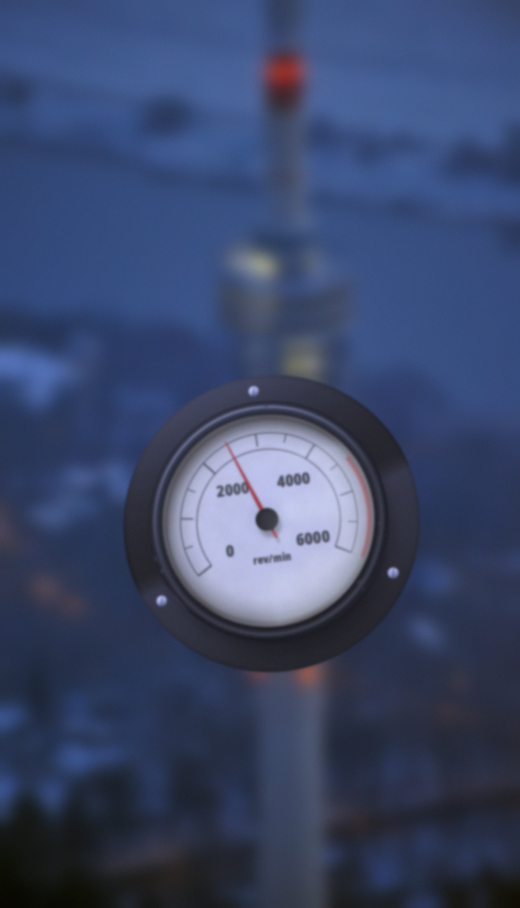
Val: 2500 rpm
